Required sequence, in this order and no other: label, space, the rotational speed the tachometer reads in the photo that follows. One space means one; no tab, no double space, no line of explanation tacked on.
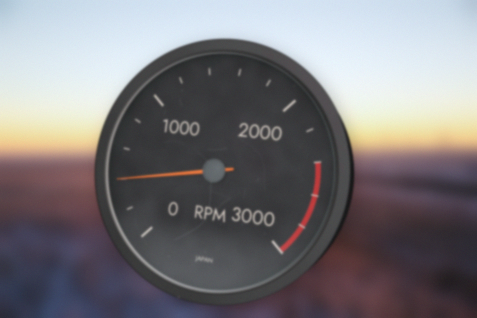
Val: 400 rpm
